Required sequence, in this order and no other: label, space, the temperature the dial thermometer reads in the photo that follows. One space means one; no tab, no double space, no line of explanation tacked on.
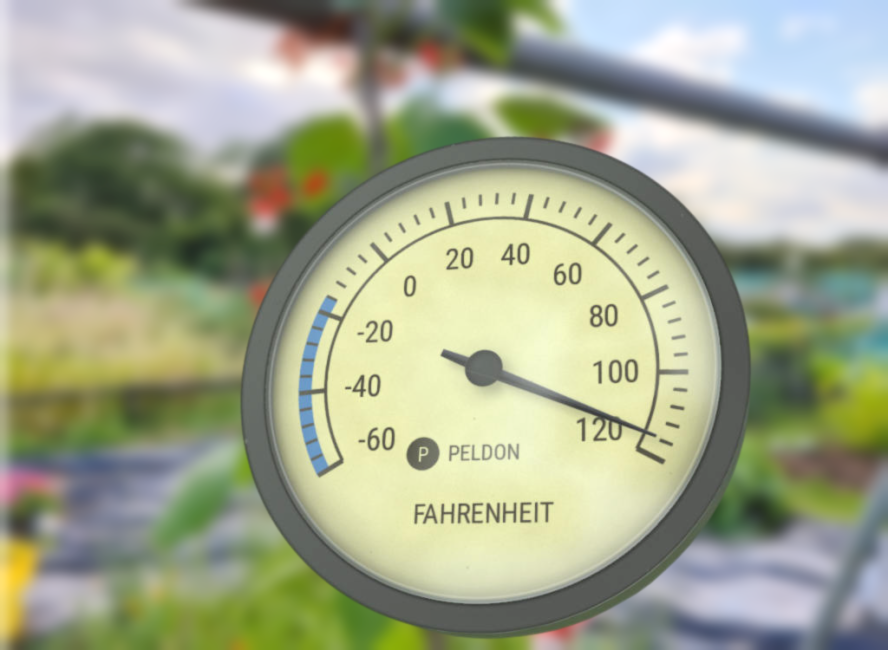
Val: 116 °F
